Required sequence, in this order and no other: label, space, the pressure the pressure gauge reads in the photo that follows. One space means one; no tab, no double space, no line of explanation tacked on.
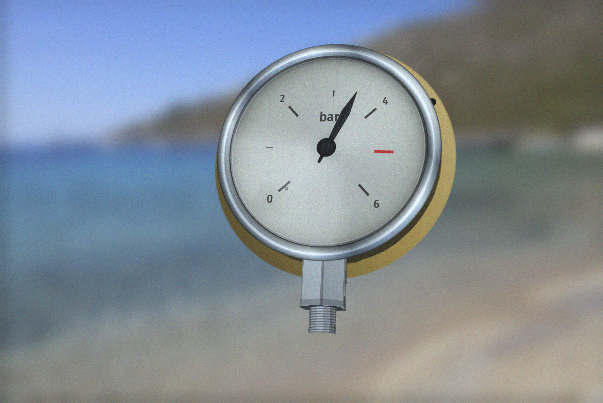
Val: 3.5 bar
